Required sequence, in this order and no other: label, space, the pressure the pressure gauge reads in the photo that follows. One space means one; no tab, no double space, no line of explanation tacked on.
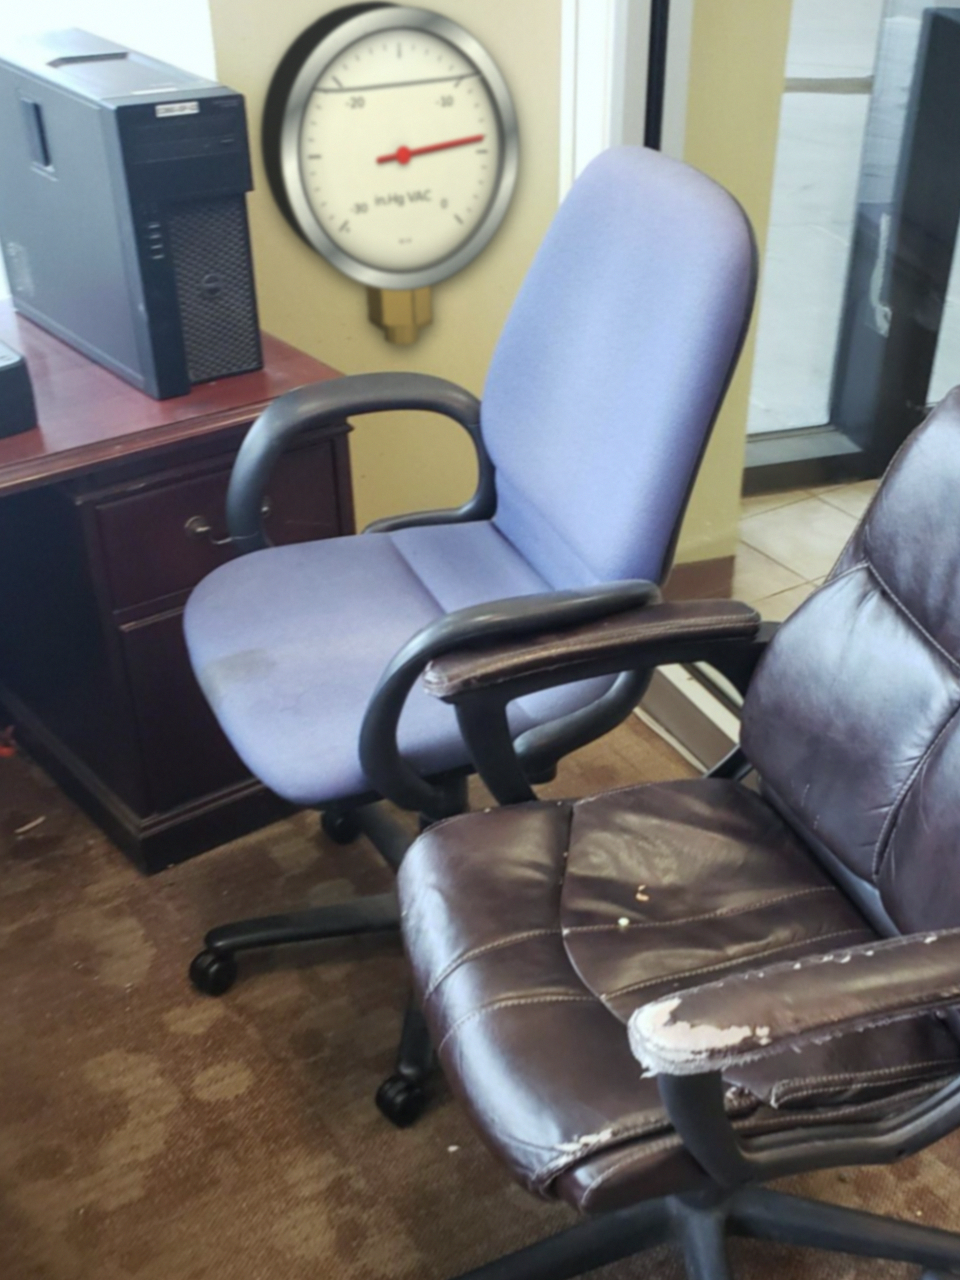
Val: -6 inHg
